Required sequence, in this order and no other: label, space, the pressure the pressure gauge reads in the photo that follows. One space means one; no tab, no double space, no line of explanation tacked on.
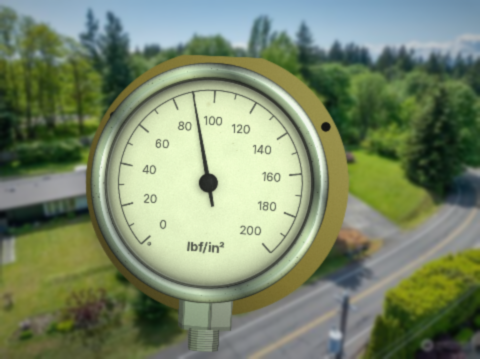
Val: 90 psi
